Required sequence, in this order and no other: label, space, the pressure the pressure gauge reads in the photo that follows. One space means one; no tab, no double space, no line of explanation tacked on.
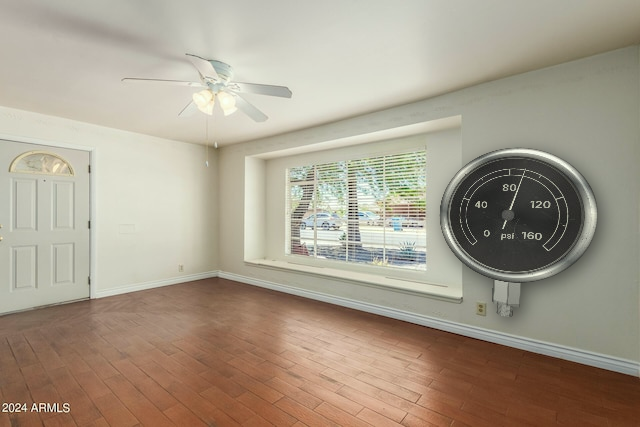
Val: 90 psi
